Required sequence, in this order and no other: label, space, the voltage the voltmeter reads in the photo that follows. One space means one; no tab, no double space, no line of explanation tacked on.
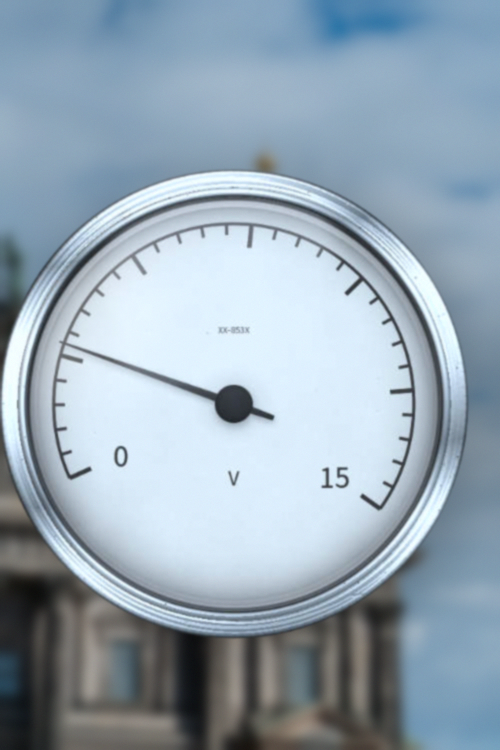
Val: 2.75 V
